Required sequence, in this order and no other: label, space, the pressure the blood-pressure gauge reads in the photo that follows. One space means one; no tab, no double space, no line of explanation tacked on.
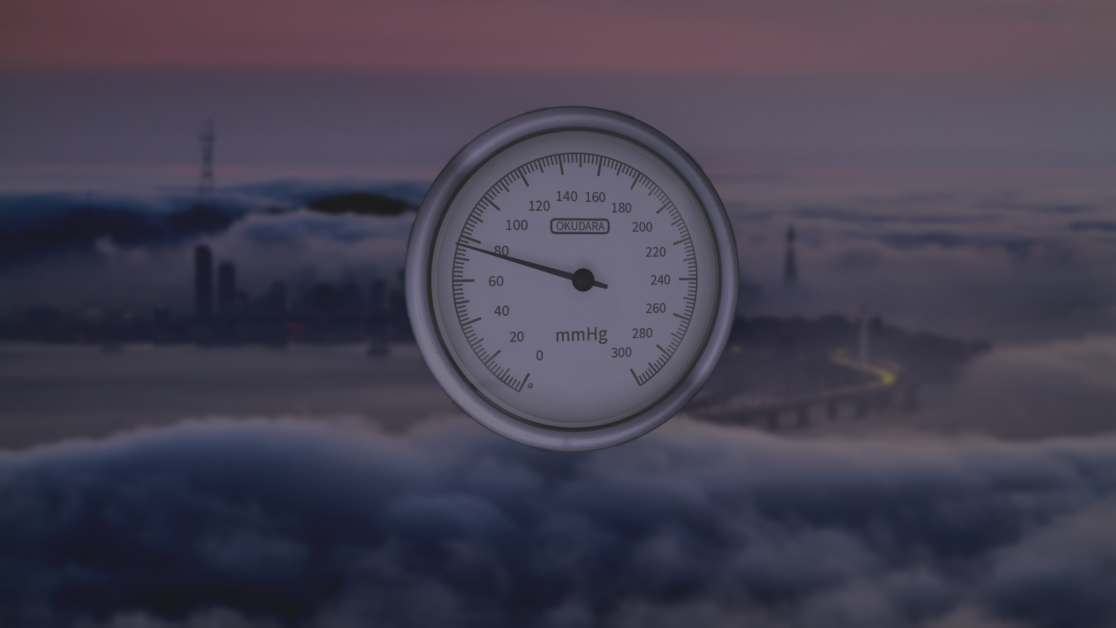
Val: 76 mmHg
